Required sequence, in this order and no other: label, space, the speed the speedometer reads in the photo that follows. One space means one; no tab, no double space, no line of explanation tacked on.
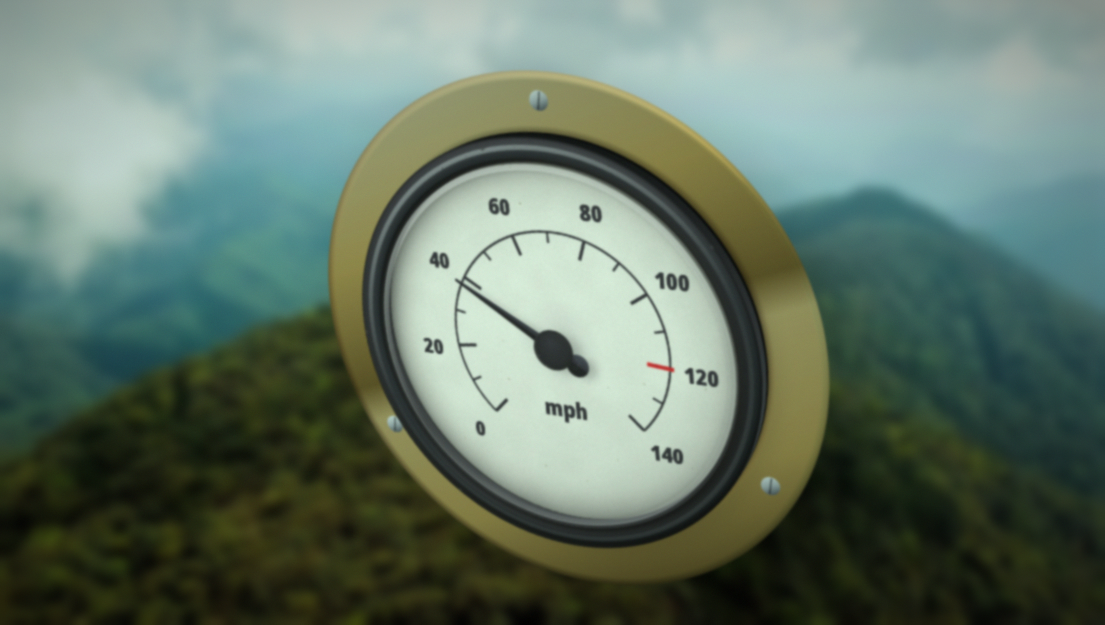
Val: 40 mph
